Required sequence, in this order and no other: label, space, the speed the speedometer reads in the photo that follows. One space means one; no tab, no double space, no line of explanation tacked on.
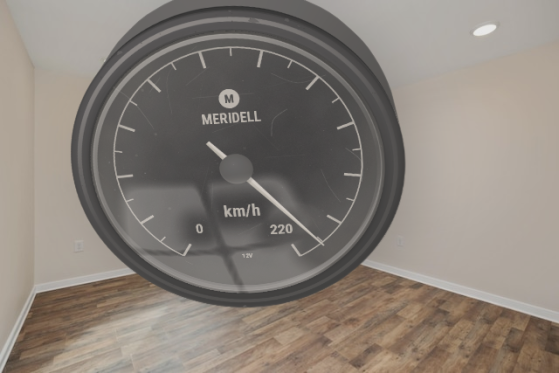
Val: 210 km/h
